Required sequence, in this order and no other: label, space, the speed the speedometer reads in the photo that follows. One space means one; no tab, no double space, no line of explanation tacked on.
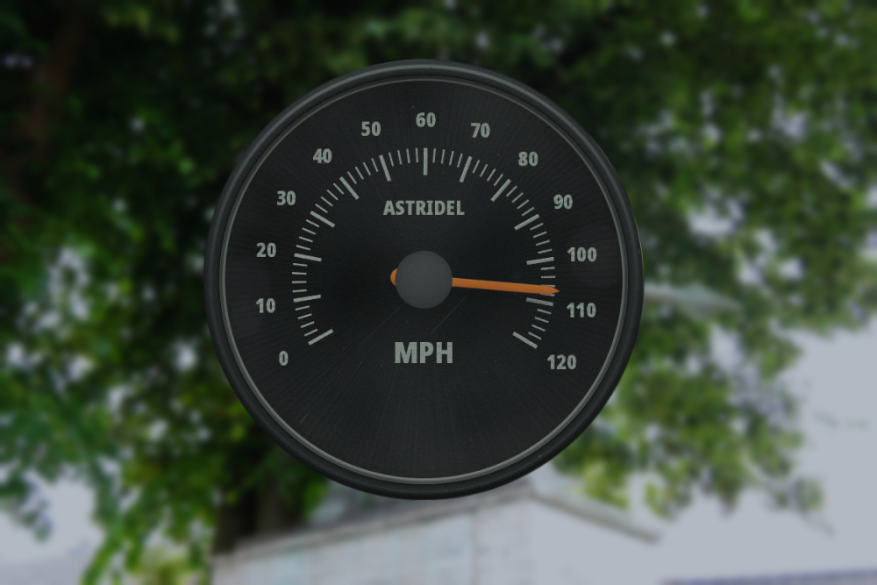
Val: 107 mph
